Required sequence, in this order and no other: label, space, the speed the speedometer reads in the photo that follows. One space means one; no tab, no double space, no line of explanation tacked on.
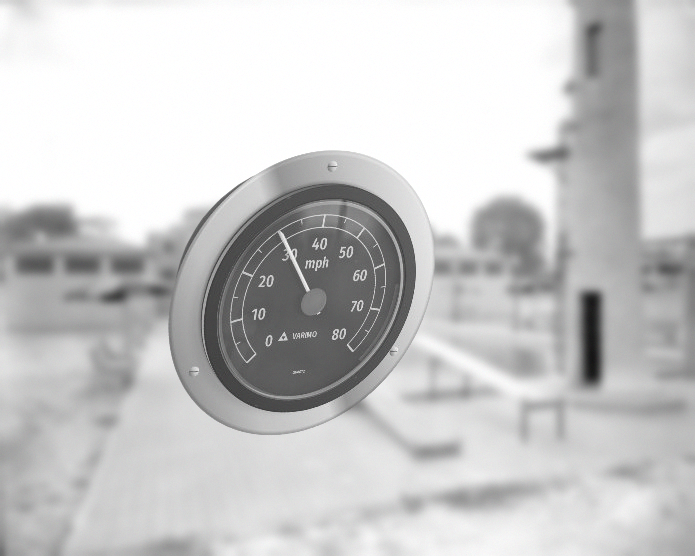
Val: 30 mph
